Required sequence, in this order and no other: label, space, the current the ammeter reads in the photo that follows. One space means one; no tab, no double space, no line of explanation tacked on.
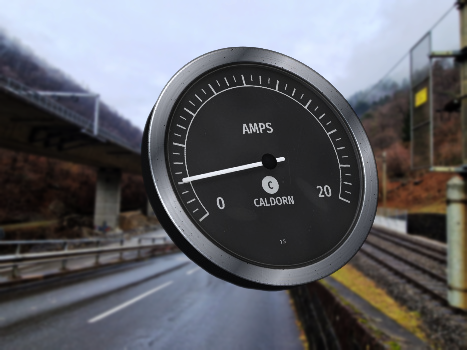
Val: 2 A
